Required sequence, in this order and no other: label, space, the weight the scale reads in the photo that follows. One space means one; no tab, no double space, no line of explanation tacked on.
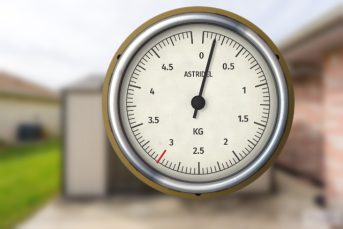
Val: 0.15 kg
